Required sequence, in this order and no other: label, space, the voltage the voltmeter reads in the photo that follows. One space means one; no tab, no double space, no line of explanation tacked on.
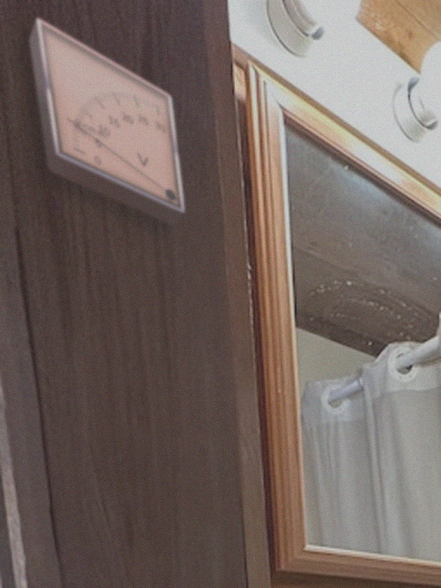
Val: 5 V
